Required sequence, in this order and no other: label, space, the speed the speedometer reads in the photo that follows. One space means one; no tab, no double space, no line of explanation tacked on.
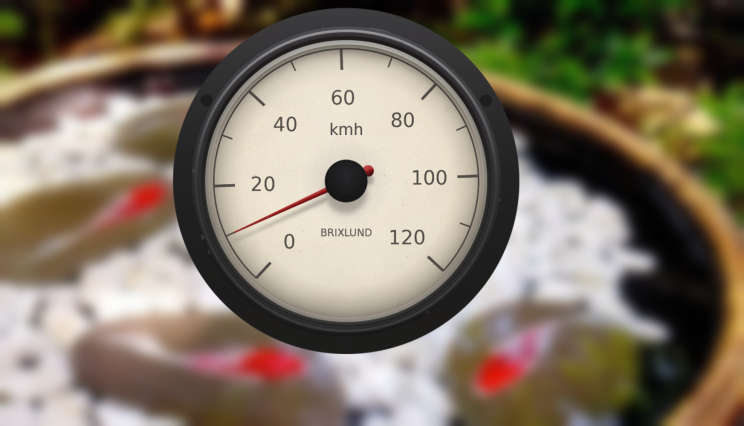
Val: 10 km/h
